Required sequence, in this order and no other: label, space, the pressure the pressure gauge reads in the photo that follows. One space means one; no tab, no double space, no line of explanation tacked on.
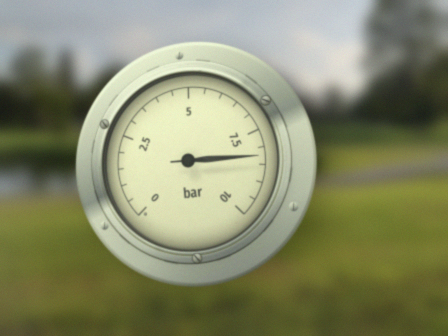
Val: 8.25 bar
